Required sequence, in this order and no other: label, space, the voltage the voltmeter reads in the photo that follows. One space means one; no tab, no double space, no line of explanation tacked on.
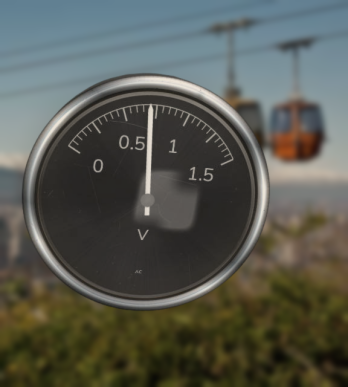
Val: 0.7 V
